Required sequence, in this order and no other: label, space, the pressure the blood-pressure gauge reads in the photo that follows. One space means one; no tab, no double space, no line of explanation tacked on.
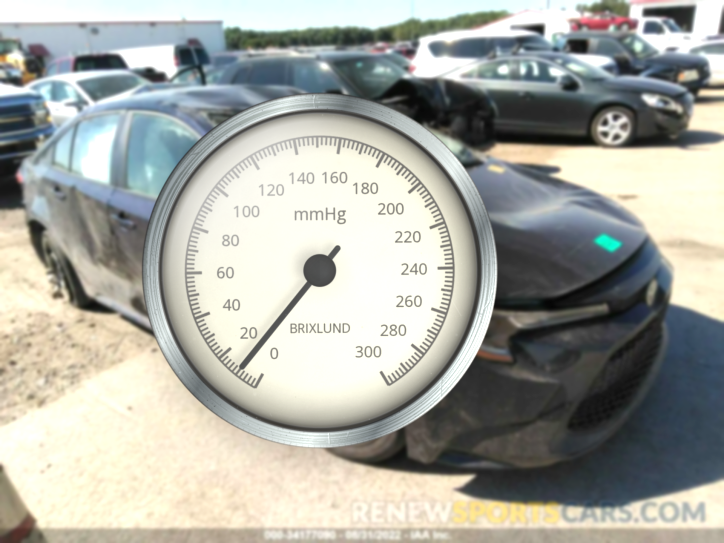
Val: 10 mmHg
